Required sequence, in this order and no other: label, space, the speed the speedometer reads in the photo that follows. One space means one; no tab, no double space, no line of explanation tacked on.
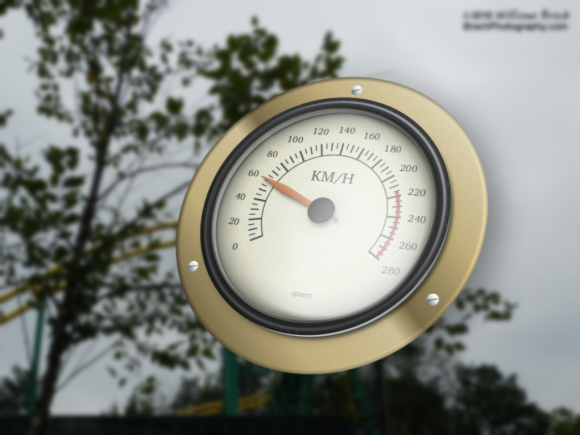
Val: 60 km/h
